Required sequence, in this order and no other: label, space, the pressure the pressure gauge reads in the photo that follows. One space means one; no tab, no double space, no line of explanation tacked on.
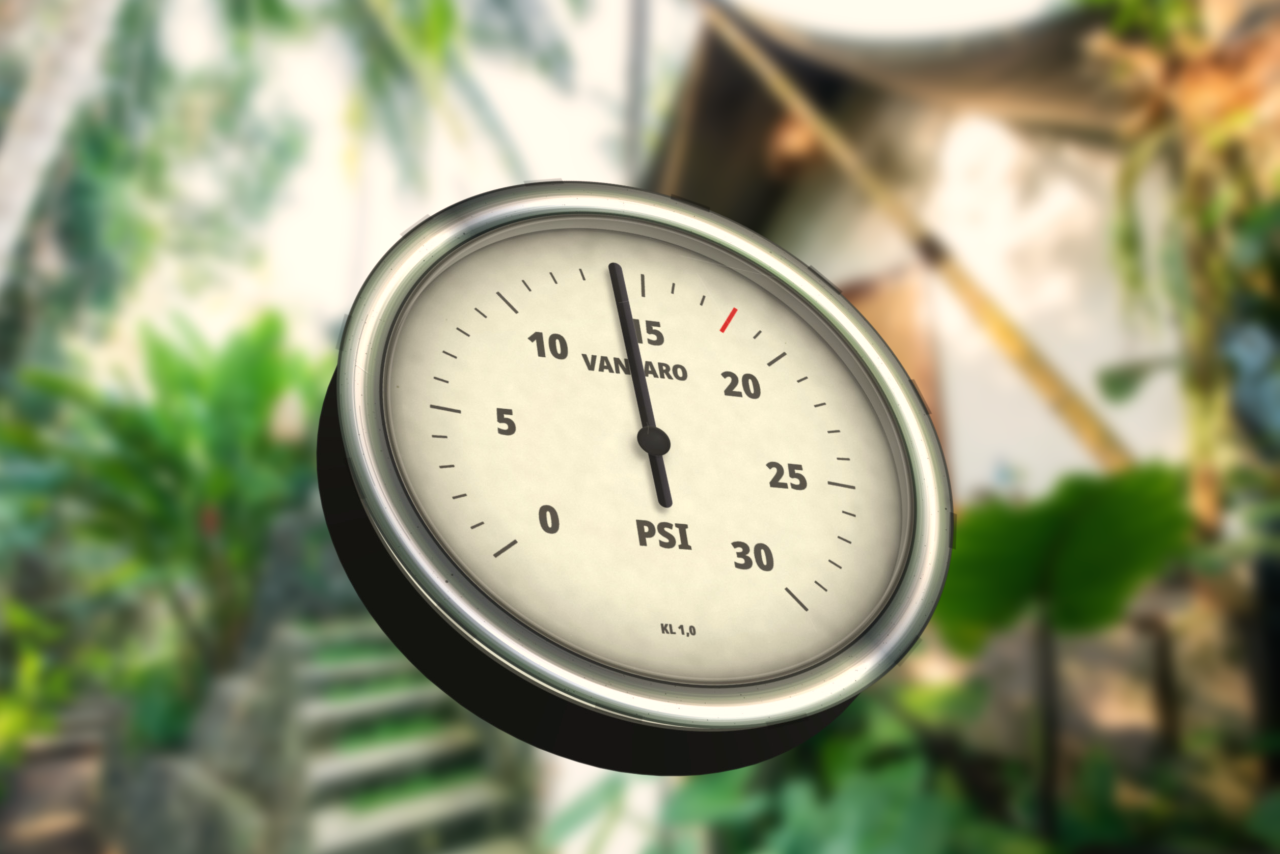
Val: 14 psi
